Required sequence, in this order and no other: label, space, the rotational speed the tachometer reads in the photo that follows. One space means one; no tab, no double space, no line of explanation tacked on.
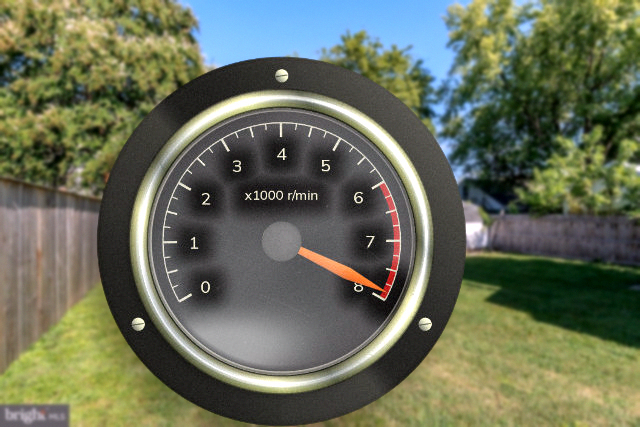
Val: 7875 rpm
